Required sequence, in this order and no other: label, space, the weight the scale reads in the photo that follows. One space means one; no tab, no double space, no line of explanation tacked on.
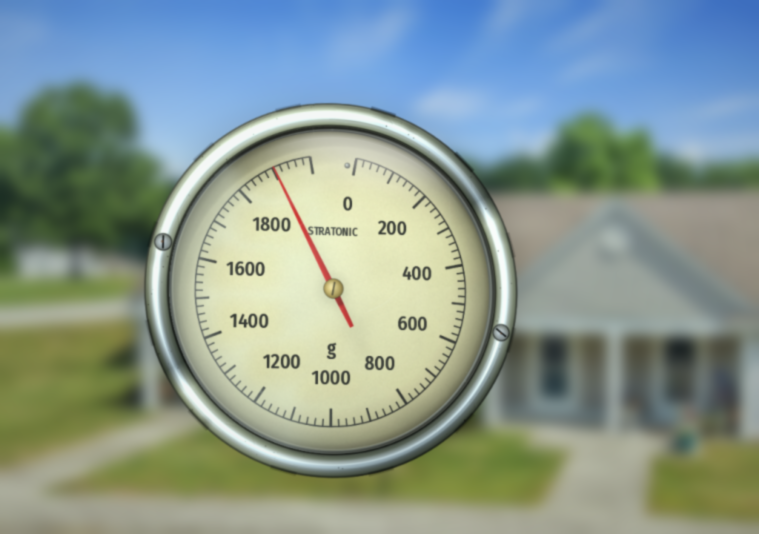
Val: 1900 g
